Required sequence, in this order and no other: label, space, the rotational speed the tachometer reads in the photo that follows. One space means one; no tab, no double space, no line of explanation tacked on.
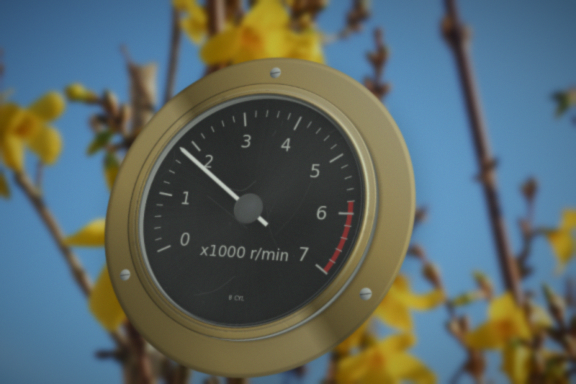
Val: 1800 rpm
